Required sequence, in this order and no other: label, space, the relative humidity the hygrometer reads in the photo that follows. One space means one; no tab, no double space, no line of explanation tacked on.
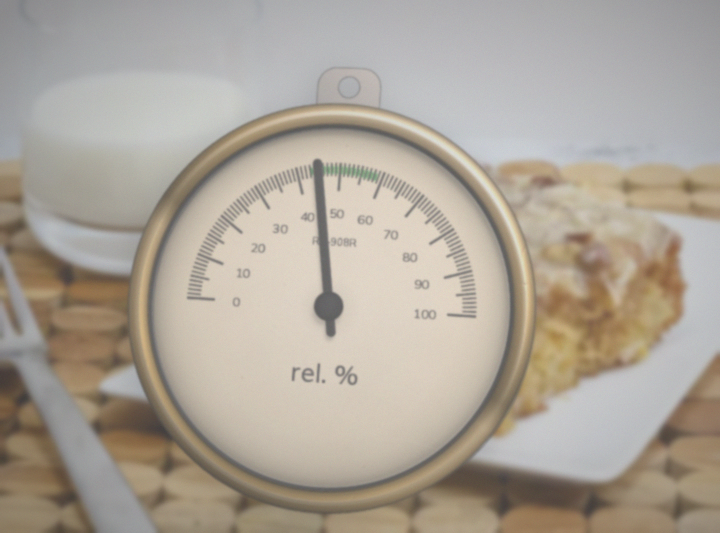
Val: 45 %
